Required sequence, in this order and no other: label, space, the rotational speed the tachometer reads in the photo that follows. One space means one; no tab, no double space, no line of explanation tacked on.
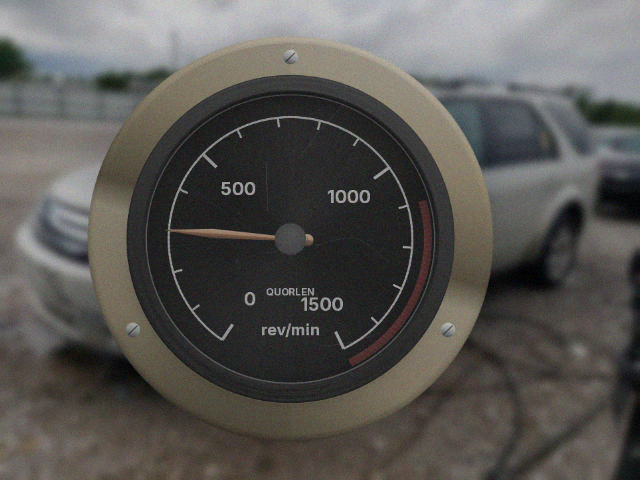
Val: 300 rpm
